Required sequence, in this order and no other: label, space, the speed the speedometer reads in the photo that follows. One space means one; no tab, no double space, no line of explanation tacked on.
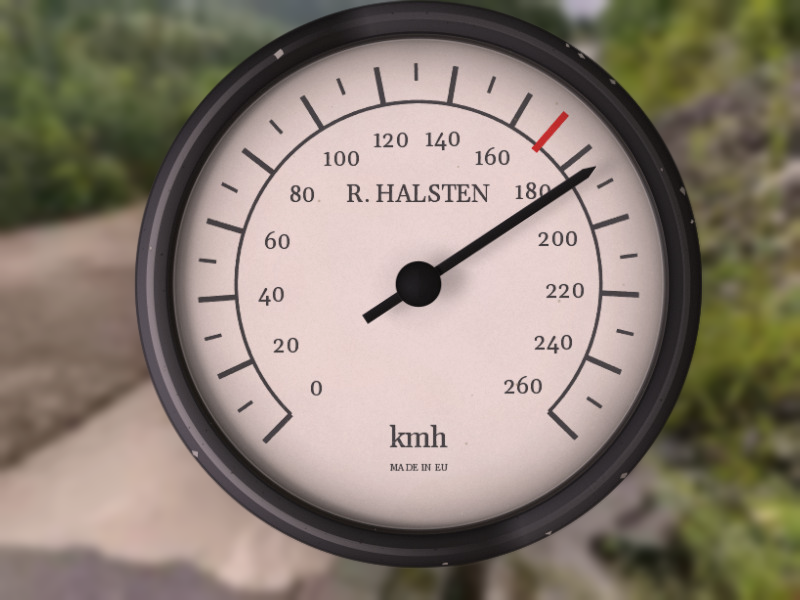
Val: 185 km/h
